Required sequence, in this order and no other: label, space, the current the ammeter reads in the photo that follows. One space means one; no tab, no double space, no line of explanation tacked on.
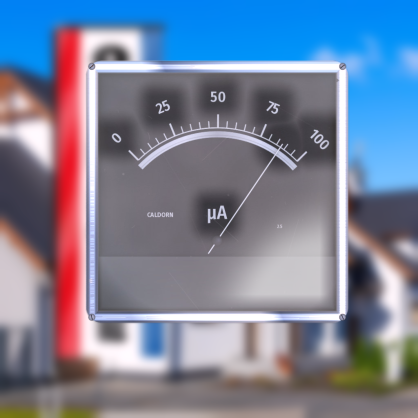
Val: 87.5 µA
